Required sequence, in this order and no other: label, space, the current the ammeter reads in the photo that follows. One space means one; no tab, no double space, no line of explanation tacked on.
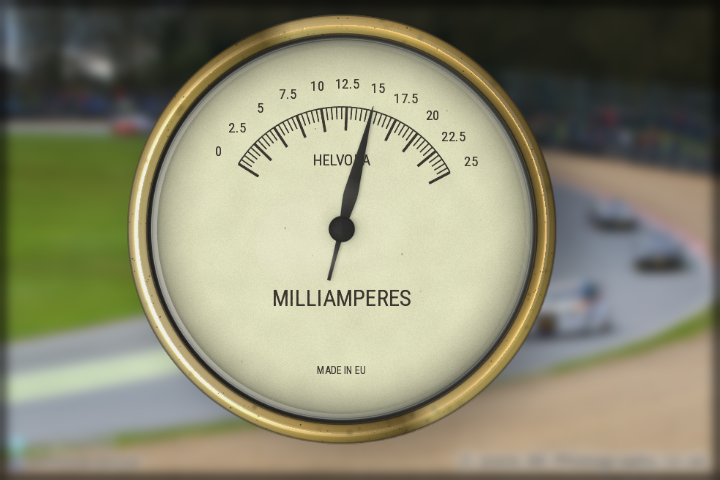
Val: 15 mA
